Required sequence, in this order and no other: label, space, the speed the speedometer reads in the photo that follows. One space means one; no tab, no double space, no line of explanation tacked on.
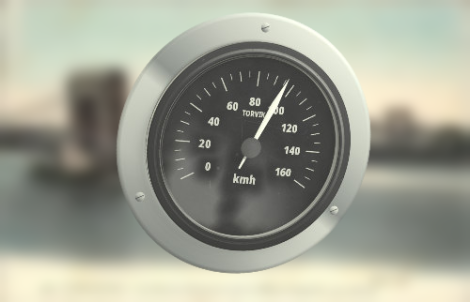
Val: 95 km/h
